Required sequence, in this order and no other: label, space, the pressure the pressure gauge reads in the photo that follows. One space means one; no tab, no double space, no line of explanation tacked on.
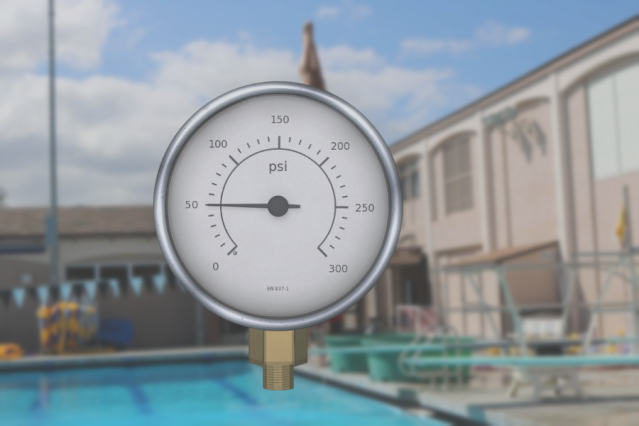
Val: 50 psi
